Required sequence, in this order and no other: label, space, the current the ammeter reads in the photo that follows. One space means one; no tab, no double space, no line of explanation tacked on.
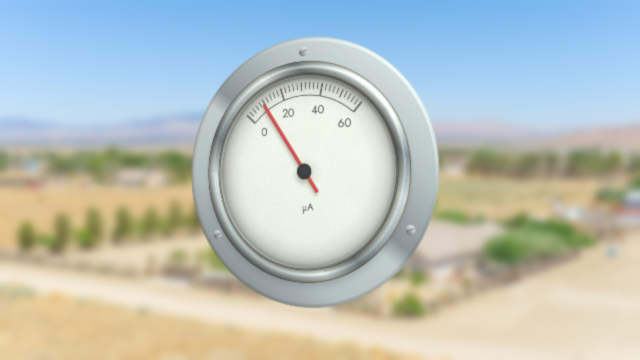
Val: 10 µA
